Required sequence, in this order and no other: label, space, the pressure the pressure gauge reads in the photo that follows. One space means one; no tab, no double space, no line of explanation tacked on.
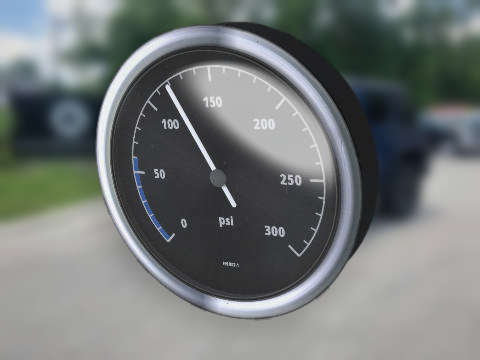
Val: 120 psi
